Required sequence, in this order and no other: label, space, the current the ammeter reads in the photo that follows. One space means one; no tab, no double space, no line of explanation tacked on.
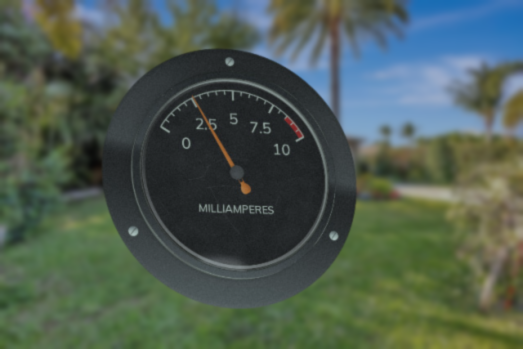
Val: 2.5 mA
